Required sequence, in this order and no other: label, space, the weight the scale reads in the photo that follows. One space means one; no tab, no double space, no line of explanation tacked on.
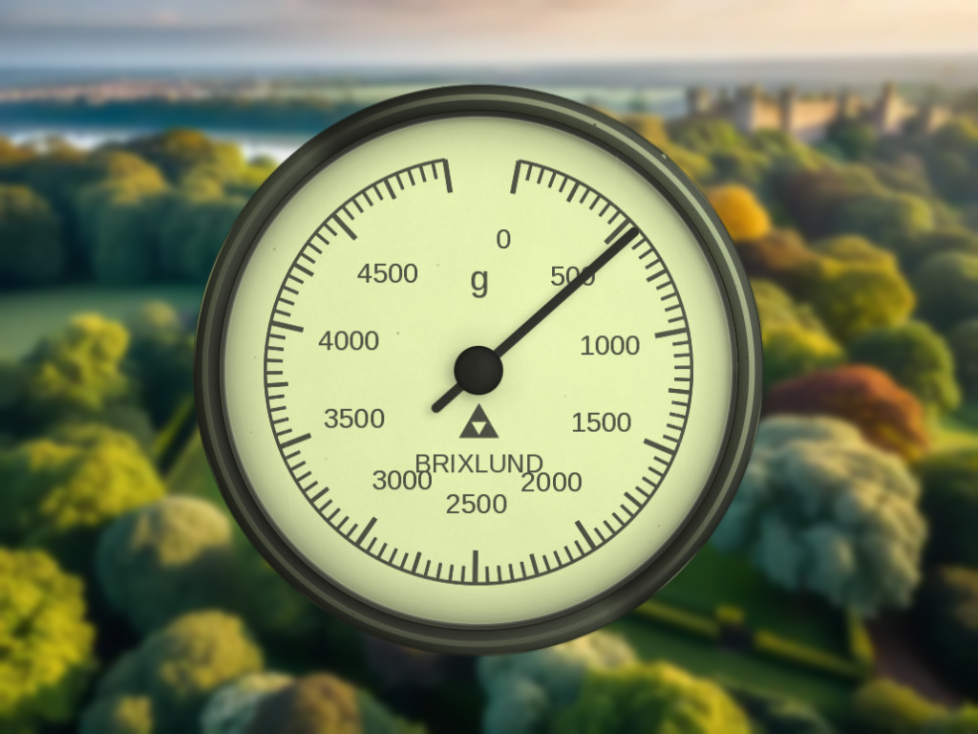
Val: 550 g
